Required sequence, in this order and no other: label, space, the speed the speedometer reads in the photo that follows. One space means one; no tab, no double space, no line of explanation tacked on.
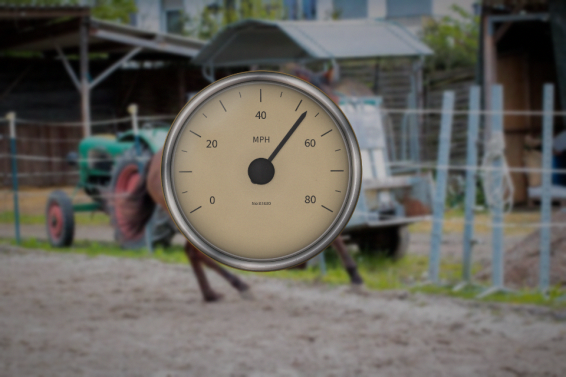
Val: 52.5 mph
